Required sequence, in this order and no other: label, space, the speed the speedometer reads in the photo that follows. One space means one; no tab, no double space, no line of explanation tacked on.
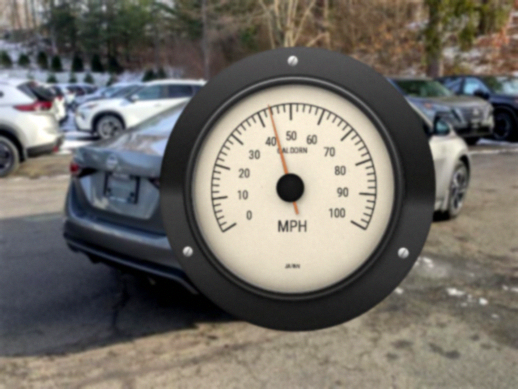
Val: 44 mph
